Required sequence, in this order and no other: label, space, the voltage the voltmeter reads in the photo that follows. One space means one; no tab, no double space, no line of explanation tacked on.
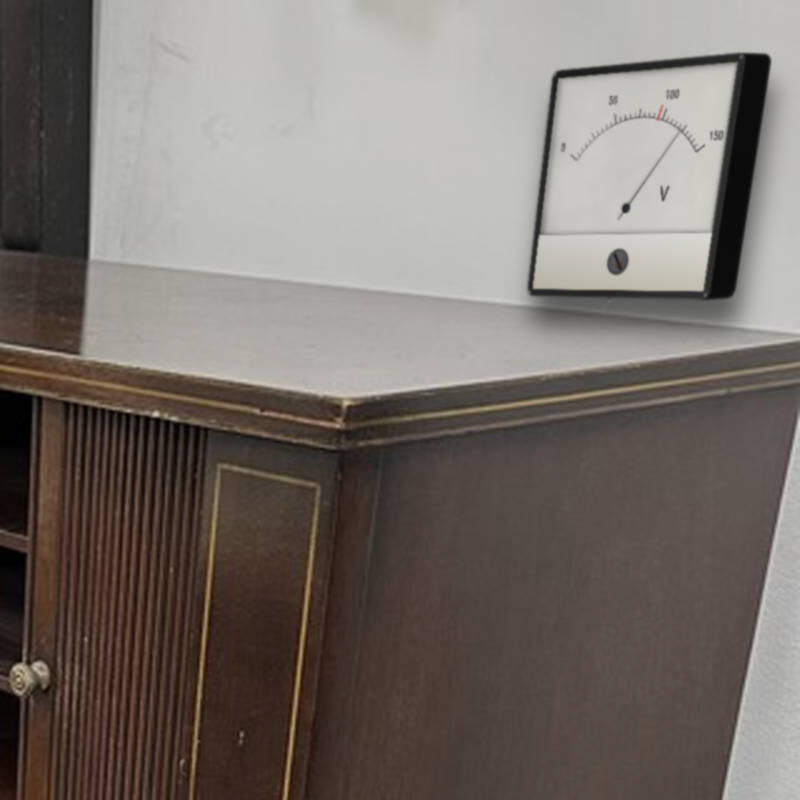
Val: 125 V
